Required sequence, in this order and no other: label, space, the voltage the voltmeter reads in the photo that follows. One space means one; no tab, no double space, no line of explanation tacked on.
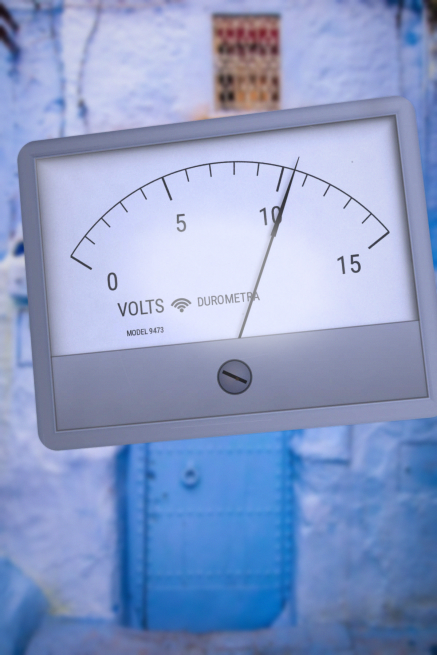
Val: 10.5 V
